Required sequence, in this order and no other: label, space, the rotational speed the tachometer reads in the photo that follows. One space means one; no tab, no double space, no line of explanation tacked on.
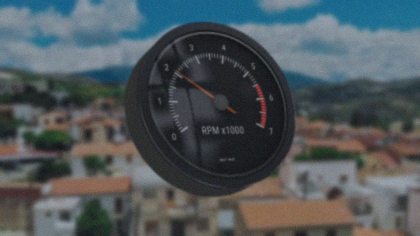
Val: 2000 rpm
